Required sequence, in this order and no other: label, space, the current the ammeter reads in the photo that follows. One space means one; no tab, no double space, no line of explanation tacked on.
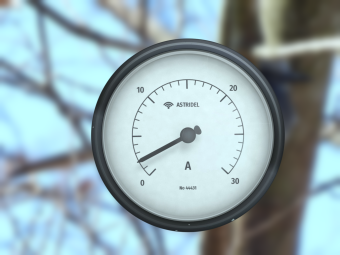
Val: 2 A
